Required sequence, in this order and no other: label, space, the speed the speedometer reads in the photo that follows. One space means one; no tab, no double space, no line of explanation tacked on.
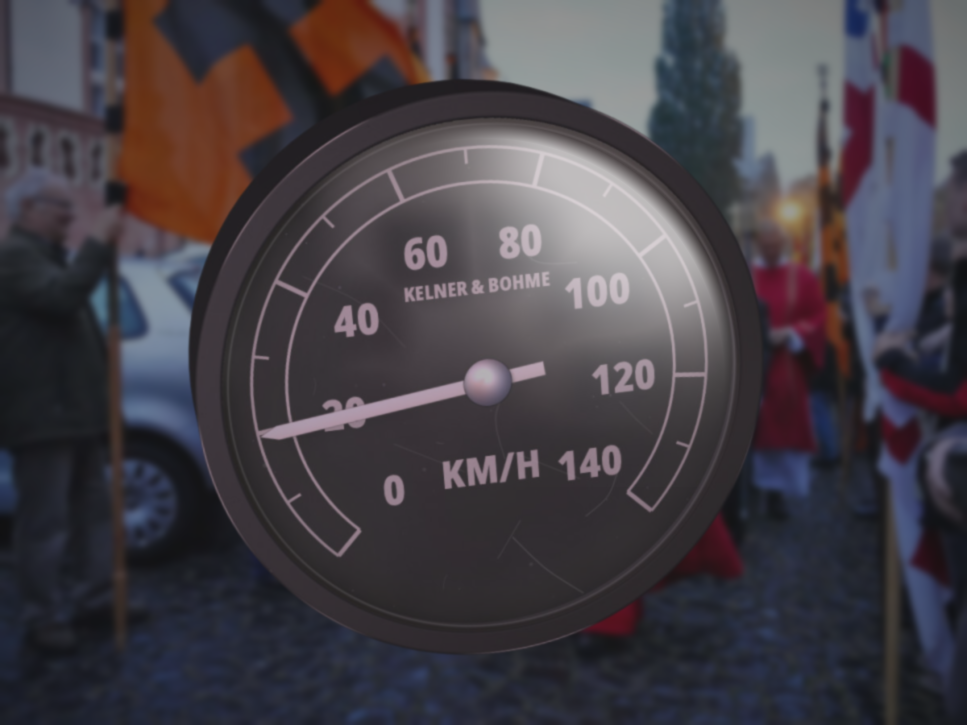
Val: 20 km/h
